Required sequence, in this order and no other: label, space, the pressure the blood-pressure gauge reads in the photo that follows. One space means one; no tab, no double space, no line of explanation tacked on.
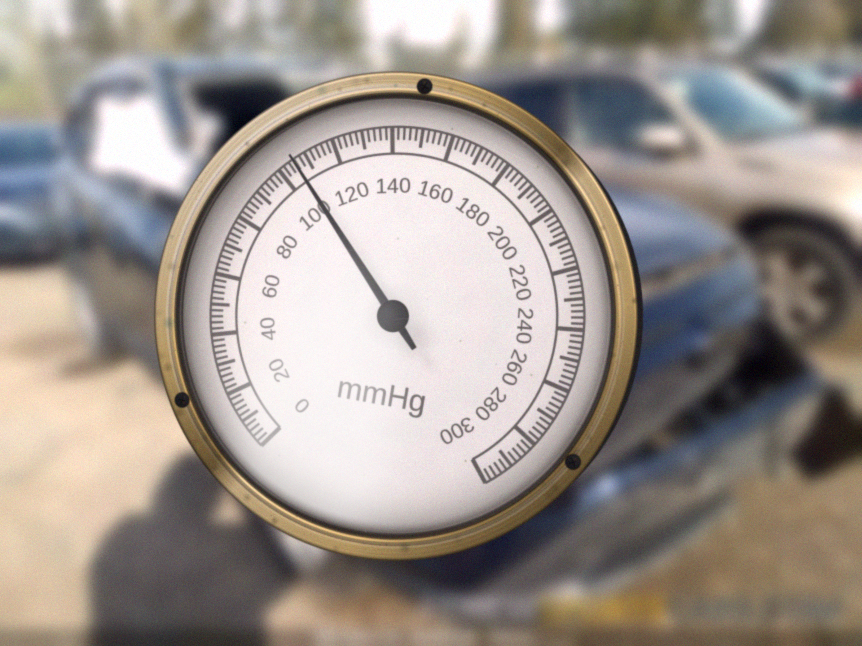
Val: 106 mmHg
